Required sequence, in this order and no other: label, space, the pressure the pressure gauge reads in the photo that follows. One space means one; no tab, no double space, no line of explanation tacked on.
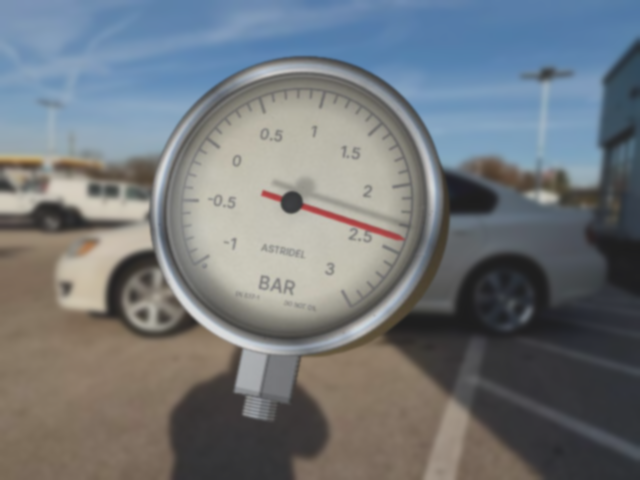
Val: 2.4 bar
